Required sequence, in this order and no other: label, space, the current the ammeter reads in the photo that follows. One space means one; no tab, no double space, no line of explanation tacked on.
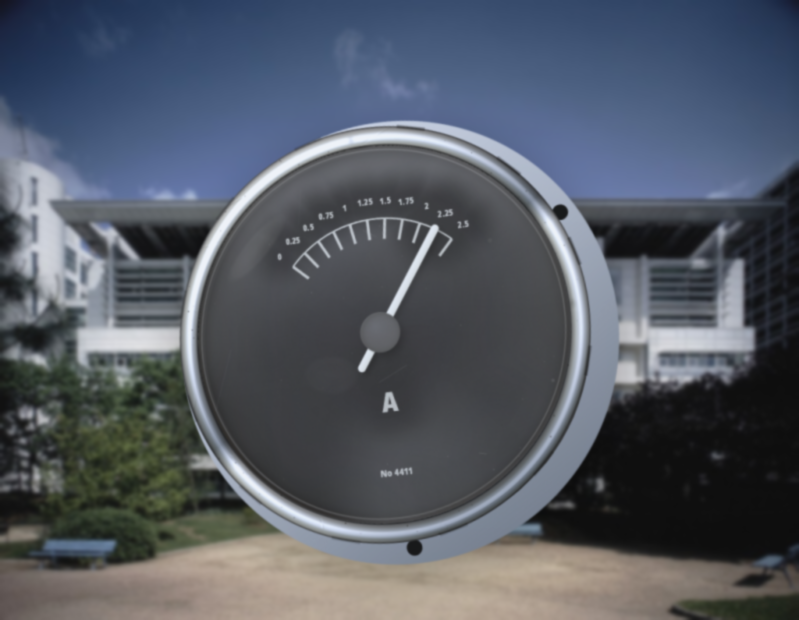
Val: 2.25 A
